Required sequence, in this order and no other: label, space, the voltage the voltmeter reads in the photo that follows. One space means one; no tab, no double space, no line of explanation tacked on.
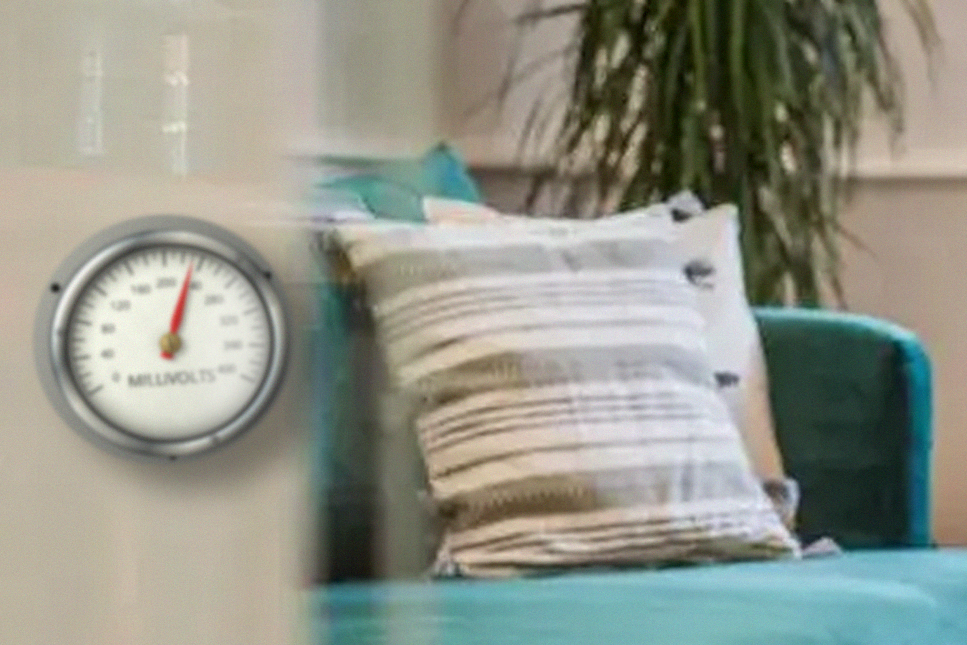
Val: 230 mV
